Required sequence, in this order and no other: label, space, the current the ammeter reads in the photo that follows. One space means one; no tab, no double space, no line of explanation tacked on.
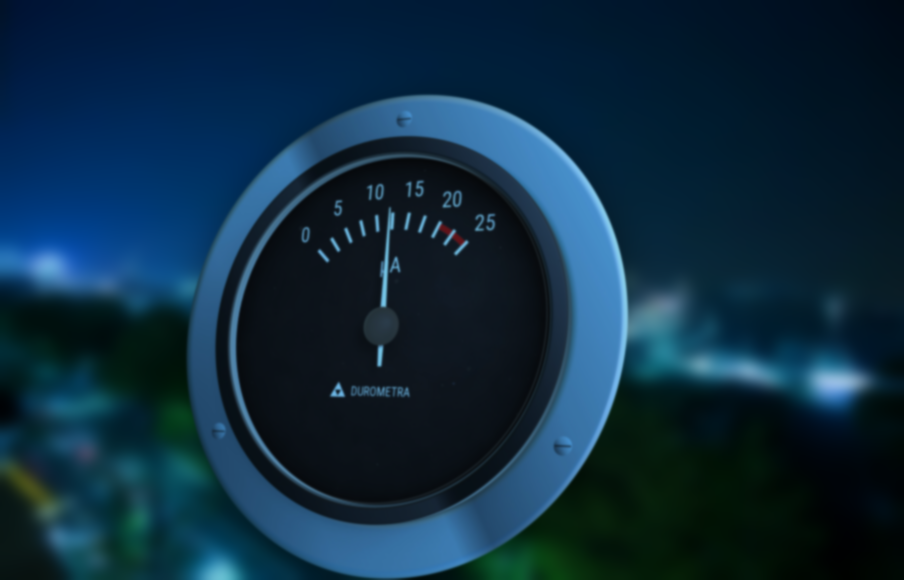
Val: 12.5 µA
